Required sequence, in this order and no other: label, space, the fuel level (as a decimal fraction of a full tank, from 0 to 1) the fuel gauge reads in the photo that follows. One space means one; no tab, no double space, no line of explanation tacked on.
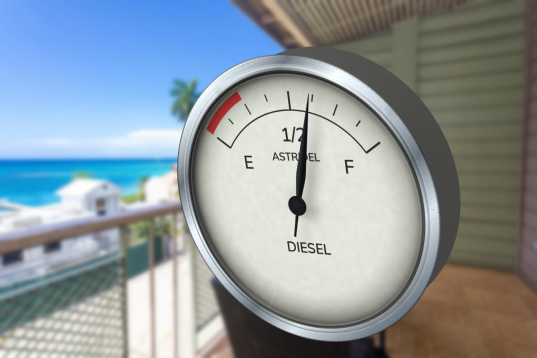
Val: 0.625
